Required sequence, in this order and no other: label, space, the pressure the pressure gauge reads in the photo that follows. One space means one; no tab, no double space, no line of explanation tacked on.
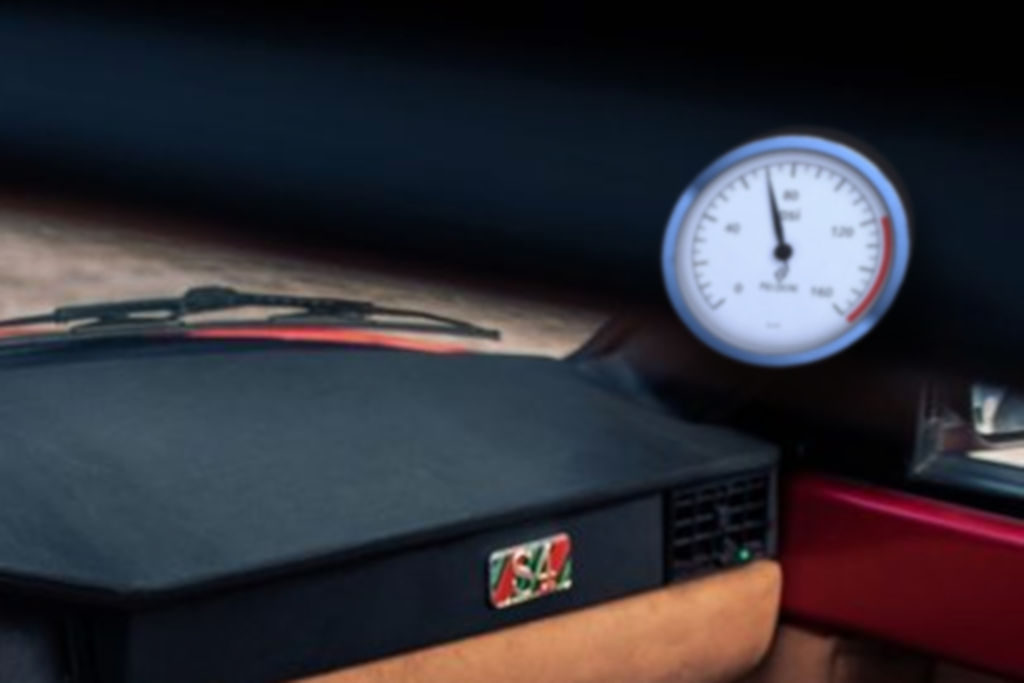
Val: 70 psi
